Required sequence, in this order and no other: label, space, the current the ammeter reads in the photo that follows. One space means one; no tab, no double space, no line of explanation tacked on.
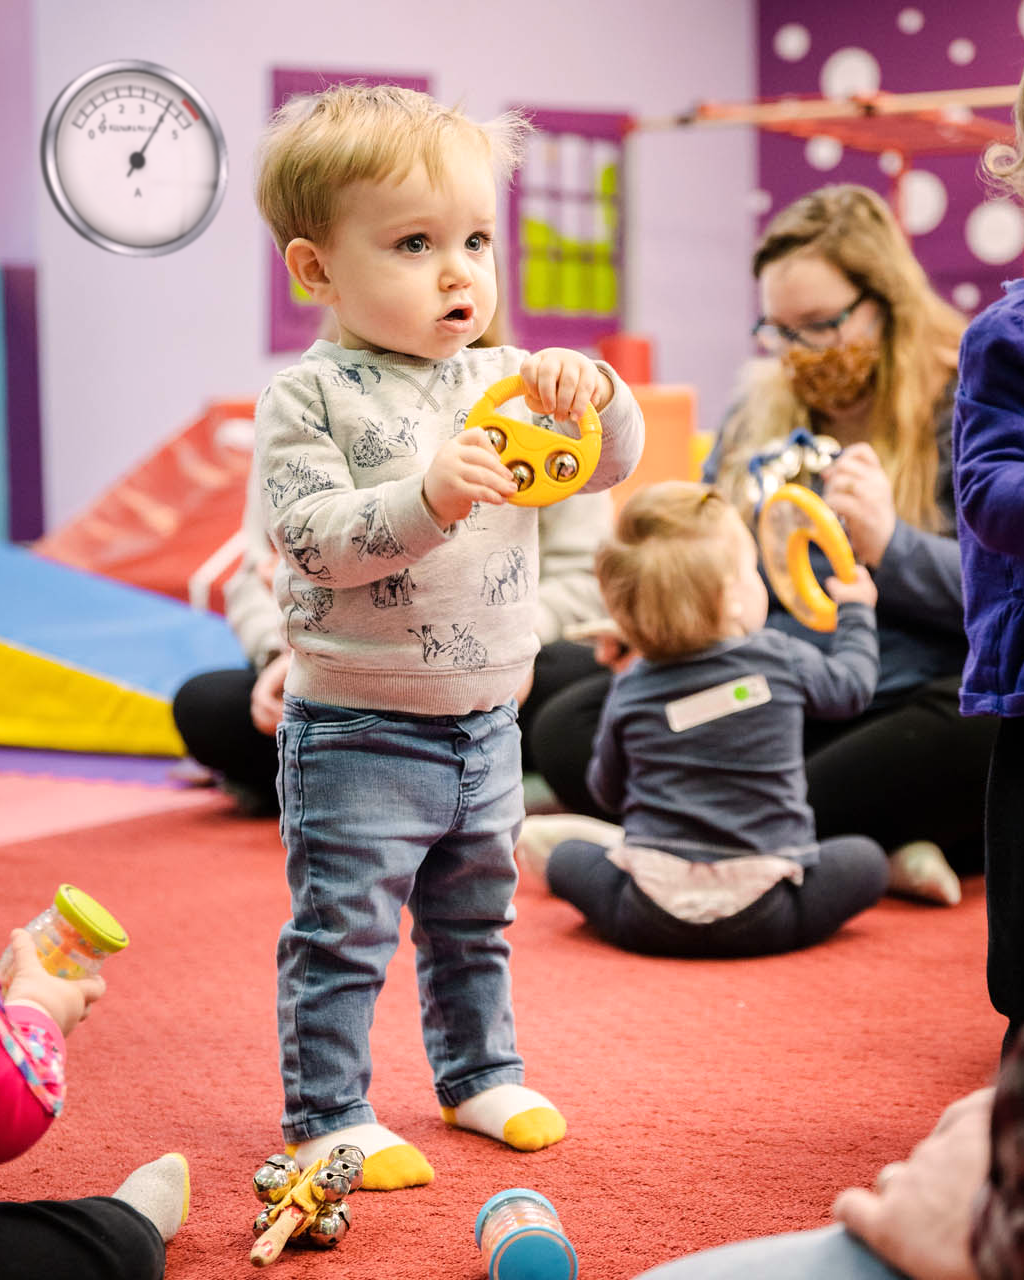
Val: 4 A
